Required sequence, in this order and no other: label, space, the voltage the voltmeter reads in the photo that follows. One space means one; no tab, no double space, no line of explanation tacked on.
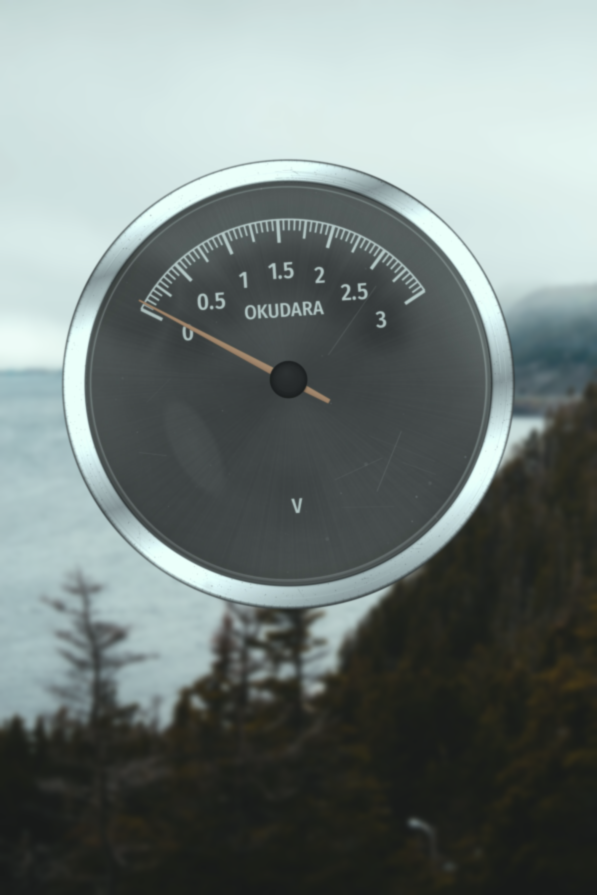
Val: 0.05 V
